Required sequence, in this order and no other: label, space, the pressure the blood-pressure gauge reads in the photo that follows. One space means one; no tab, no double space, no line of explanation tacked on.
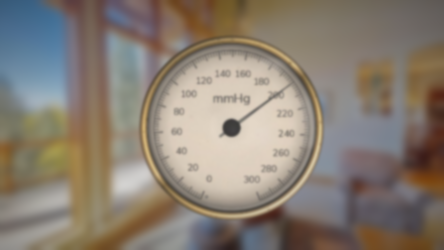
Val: 200 mmHg
